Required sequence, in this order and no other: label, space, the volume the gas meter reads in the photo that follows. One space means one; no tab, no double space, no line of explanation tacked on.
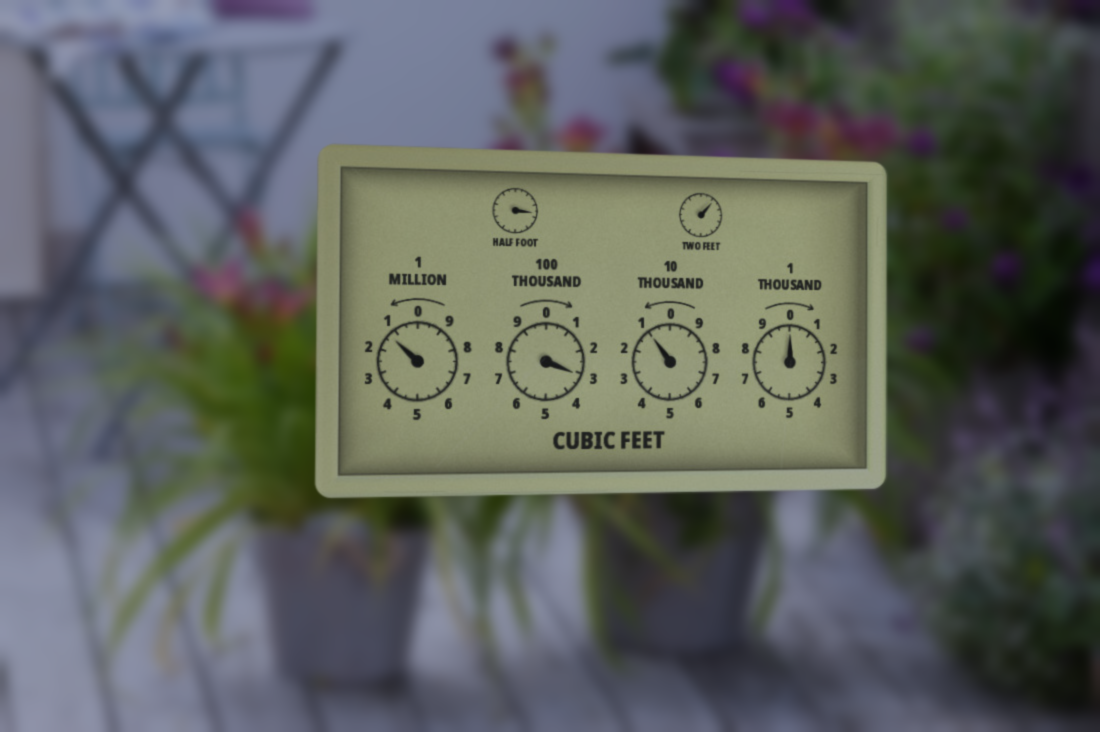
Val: 131000 ft³
